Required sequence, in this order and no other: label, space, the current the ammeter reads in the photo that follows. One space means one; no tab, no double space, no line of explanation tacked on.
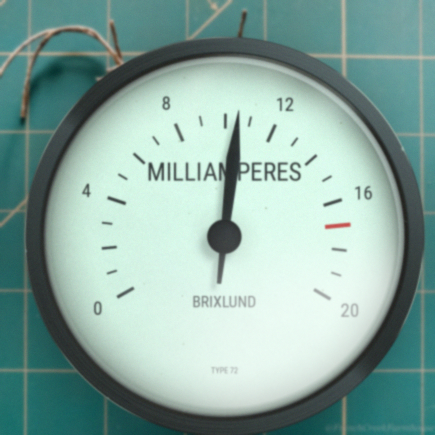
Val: 10.5 mA
